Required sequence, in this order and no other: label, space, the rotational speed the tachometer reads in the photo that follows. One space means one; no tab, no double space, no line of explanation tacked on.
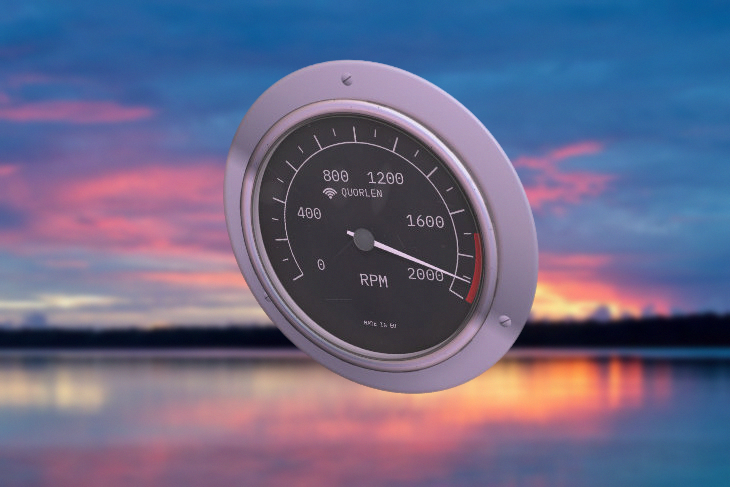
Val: 1900 rpm
